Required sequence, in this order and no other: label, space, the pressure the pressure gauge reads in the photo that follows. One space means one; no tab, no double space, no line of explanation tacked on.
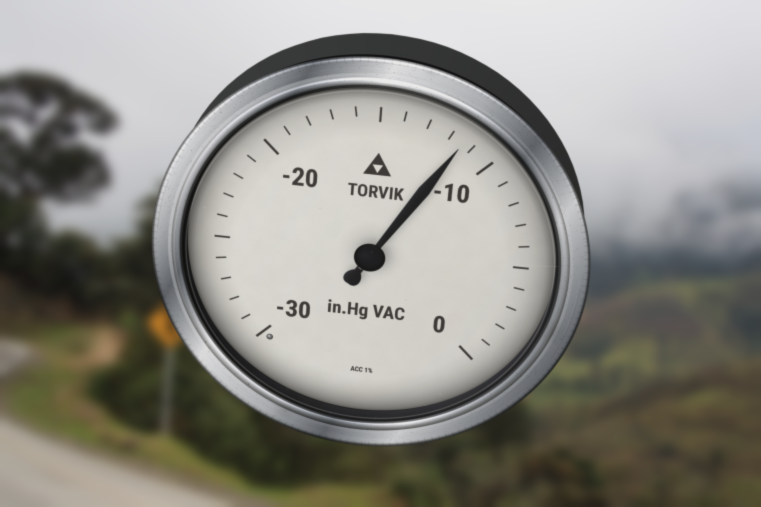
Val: -11.5 inHg
